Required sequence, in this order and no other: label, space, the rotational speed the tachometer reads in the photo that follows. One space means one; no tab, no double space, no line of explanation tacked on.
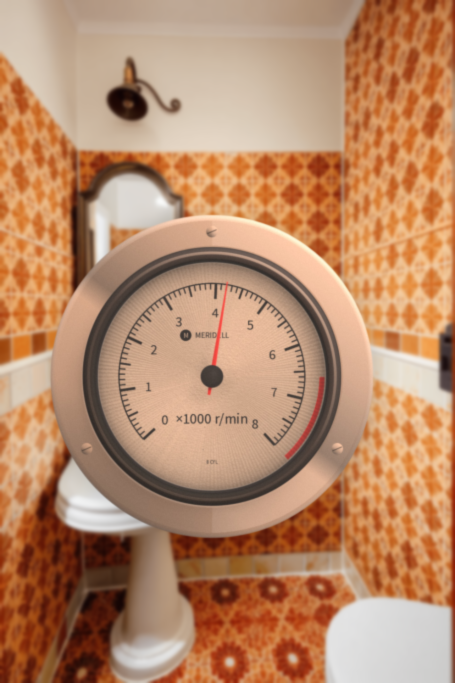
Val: 4200 rpm
